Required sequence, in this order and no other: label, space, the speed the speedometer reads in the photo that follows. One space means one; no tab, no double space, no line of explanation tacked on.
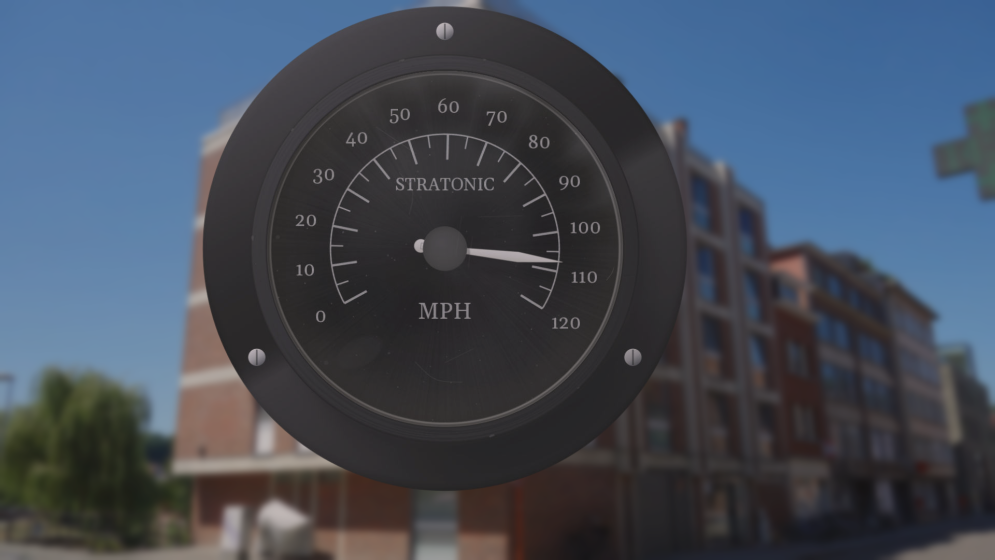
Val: 107.5 mph
